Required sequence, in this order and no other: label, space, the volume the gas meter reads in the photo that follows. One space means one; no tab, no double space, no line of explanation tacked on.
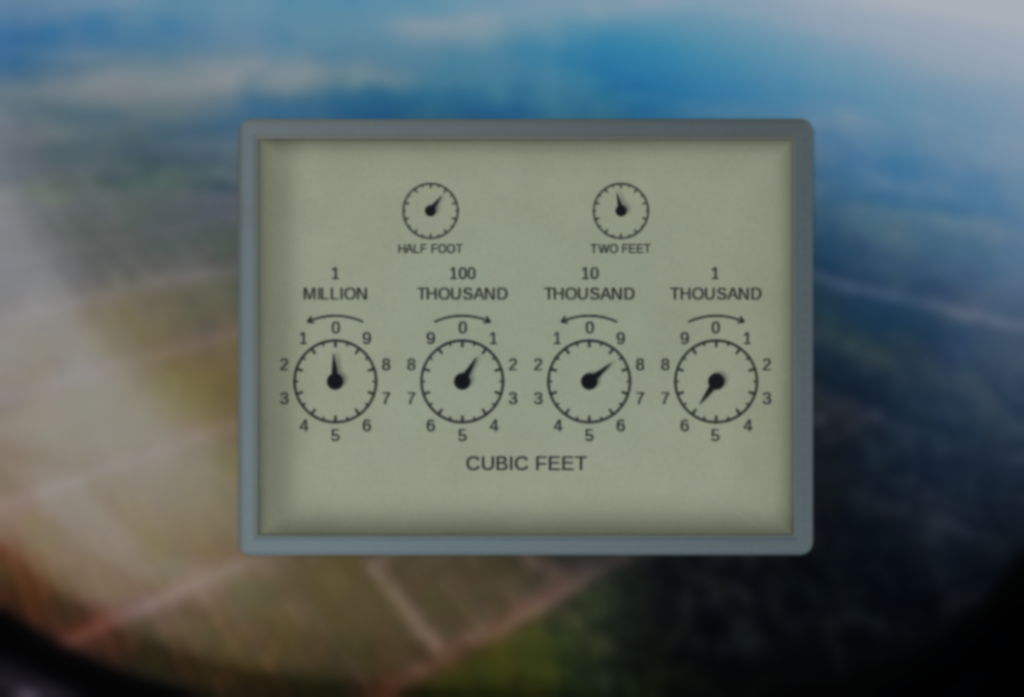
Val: 8600 ft³
